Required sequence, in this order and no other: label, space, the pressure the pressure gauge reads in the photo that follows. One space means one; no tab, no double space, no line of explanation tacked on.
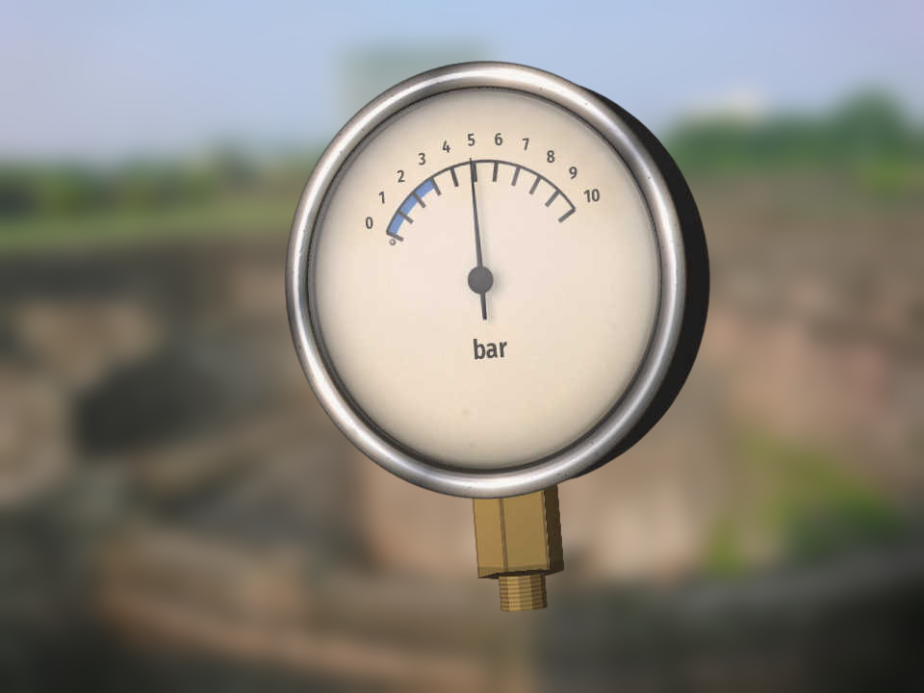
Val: 5 bar
